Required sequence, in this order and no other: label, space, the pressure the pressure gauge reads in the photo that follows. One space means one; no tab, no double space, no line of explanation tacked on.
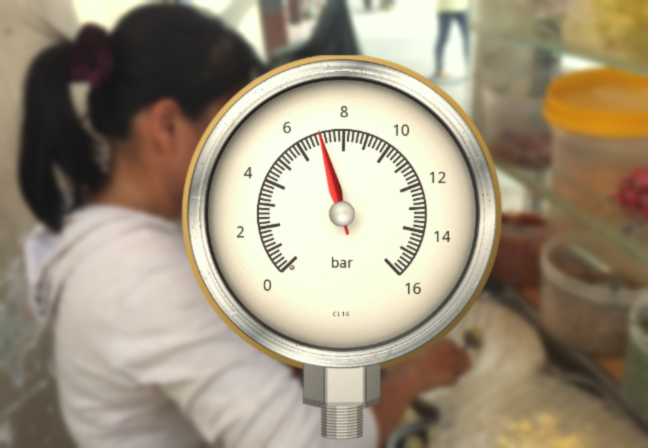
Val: 7 bar
